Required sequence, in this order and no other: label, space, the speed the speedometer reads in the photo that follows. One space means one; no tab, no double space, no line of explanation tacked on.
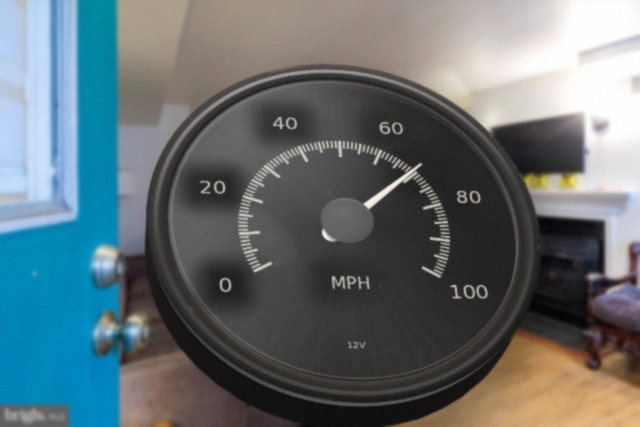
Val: 70 mph
